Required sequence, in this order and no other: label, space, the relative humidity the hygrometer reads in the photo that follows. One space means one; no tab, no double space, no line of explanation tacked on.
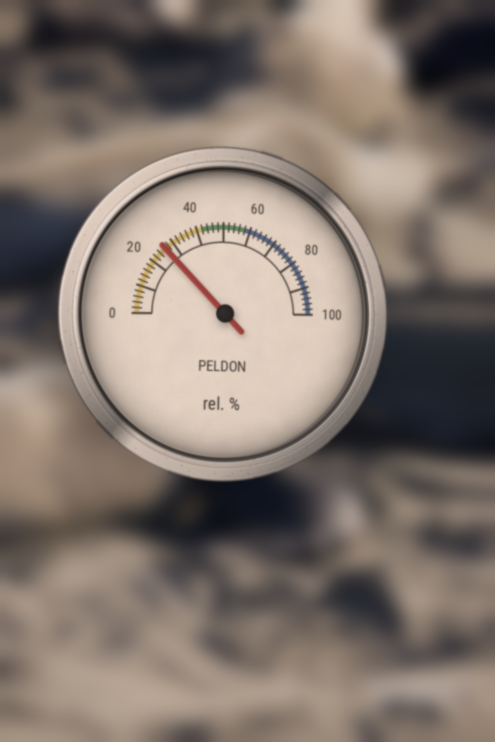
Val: 26 %
